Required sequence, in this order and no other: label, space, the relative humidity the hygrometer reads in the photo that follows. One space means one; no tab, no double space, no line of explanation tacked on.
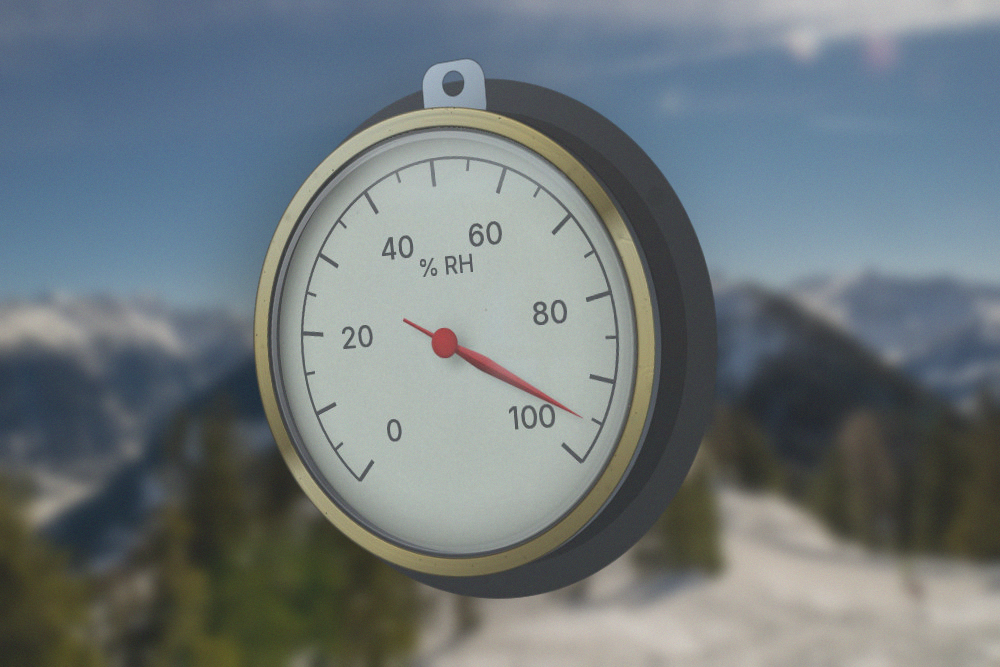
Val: 95 %
